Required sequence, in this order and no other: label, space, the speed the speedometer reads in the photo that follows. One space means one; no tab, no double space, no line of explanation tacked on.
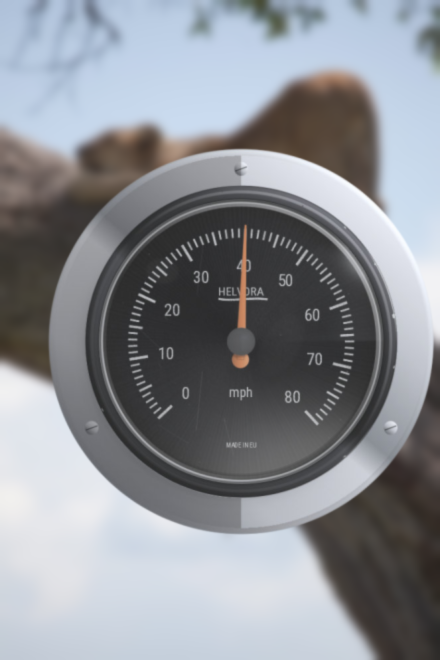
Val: 40 mph
